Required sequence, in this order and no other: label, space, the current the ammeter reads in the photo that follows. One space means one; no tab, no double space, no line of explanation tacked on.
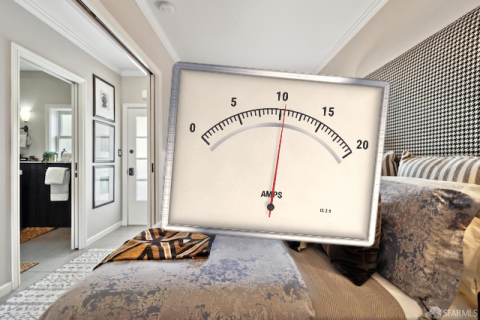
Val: 10.5 A
